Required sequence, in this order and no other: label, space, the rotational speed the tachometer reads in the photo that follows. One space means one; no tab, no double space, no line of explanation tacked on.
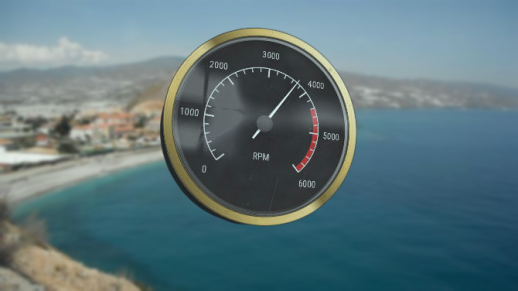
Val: 3700 rpm
